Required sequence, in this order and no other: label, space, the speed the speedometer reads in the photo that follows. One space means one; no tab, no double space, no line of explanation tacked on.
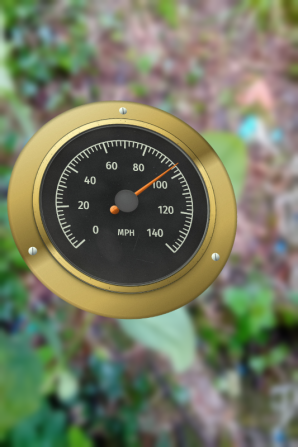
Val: 96 mph
